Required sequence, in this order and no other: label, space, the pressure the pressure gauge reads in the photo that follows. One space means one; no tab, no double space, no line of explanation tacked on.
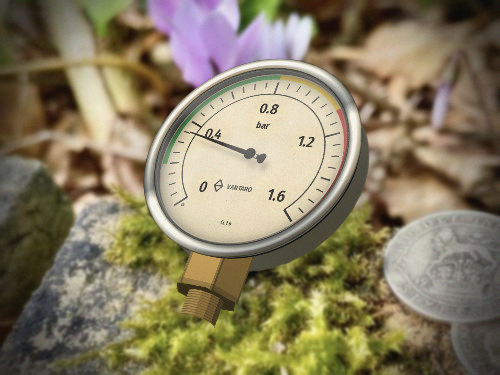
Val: 0.35 bar
